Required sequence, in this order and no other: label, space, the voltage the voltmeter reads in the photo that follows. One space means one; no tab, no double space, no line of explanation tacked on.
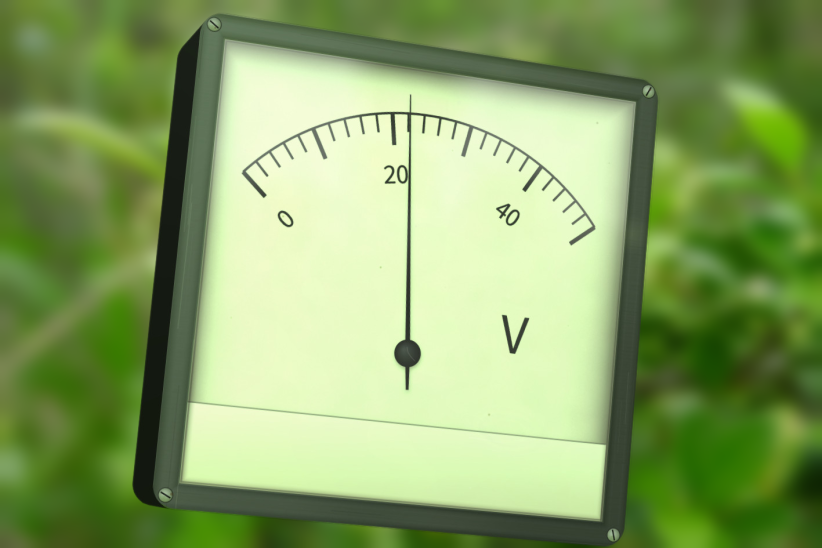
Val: 22 V
